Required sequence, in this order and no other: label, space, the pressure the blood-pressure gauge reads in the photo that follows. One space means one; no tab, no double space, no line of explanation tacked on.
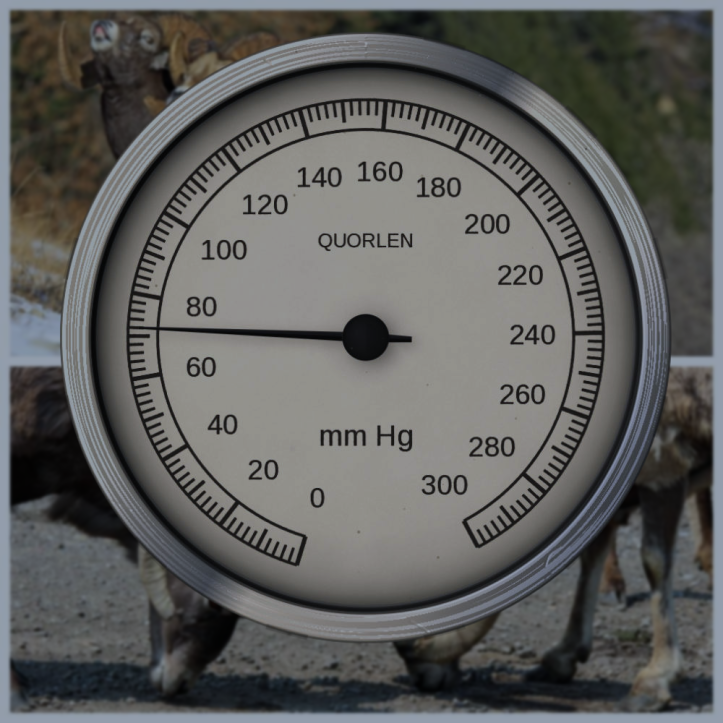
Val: 72 mmHg
